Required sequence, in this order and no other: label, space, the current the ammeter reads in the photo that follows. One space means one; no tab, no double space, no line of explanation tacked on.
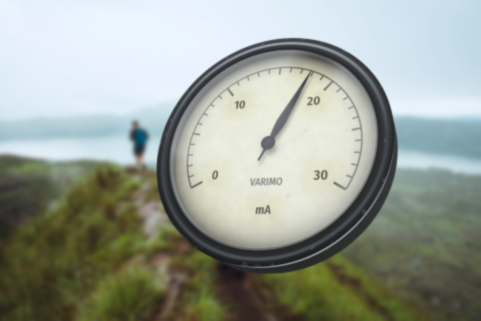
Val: 18 mA
